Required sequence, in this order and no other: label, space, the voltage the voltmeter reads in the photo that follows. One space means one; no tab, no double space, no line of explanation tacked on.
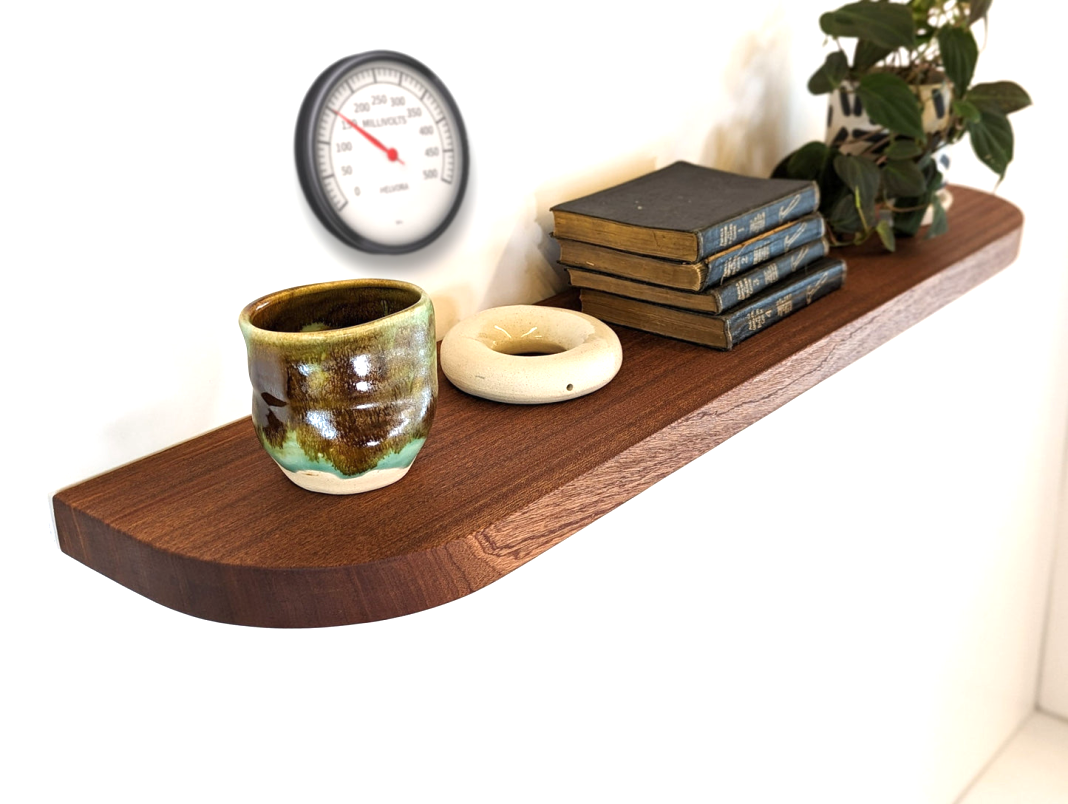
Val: 150 mV
